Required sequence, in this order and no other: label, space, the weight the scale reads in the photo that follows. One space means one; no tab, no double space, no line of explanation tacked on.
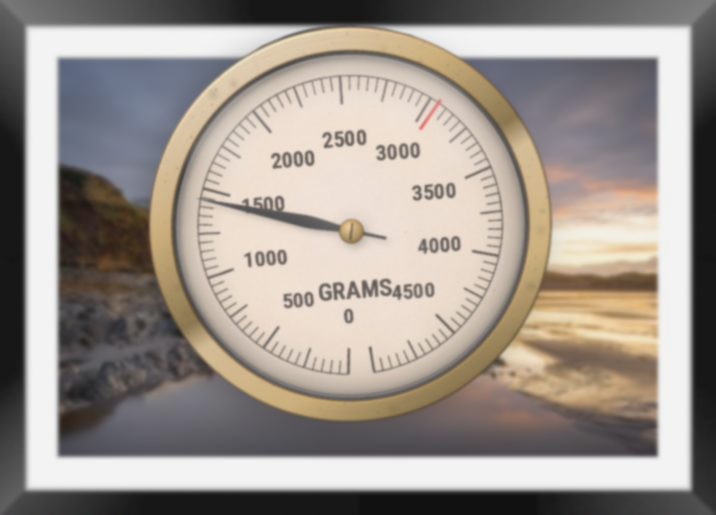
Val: 1450 g
